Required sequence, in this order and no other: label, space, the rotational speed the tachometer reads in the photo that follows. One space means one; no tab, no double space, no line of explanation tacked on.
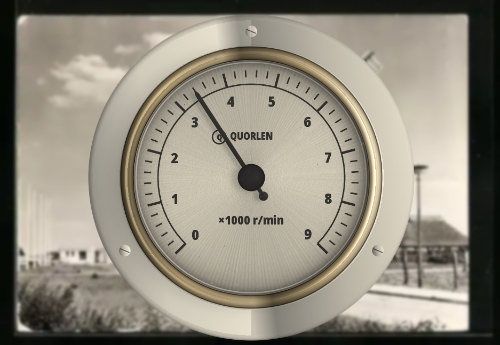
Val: 3400 rpm
